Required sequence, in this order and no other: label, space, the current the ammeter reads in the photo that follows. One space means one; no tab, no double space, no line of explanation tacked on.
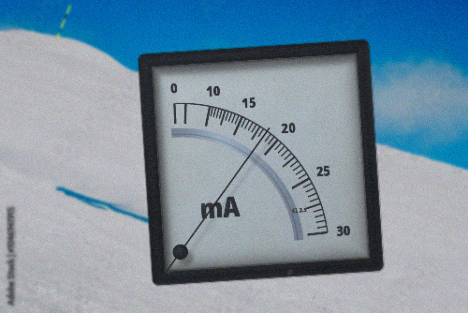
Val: 18.5 mA
